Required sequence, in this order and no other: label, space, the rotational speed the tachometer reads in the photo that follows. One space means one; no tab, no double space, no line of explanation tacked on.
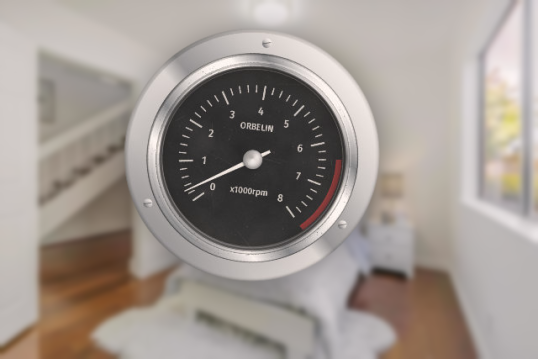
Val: 300 rpm
